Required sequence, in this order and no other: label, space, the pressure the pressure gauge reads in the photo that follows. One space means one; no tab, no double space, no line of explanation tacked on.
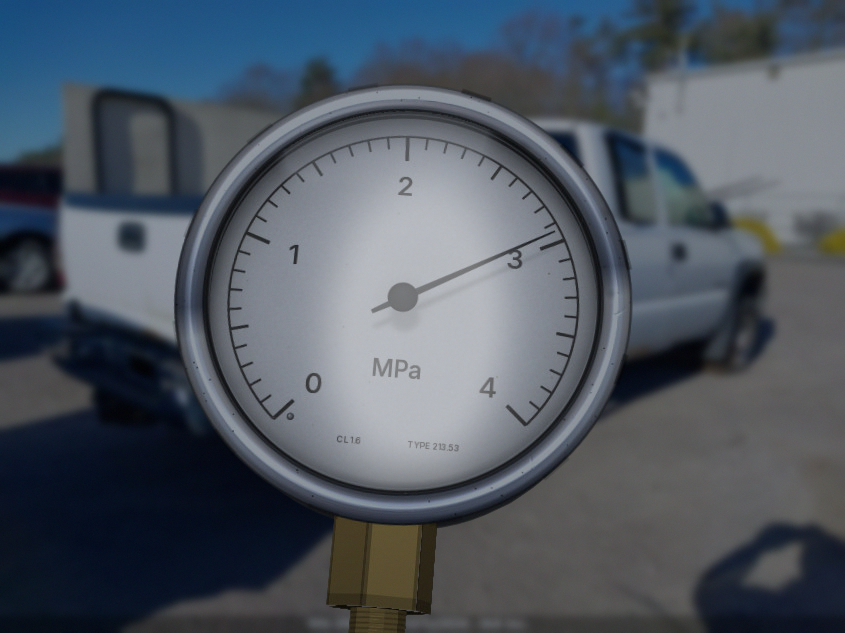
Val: 2.95 MPa
